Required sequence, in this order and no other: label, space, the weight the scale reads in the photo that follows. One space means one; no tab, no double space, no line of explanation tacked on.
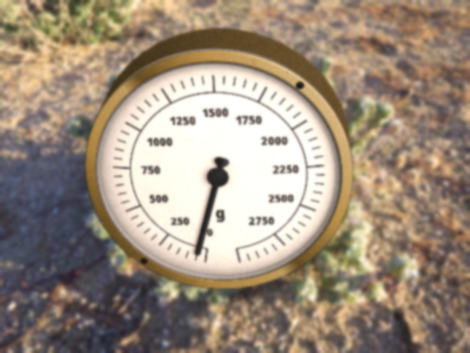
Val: 50 g
